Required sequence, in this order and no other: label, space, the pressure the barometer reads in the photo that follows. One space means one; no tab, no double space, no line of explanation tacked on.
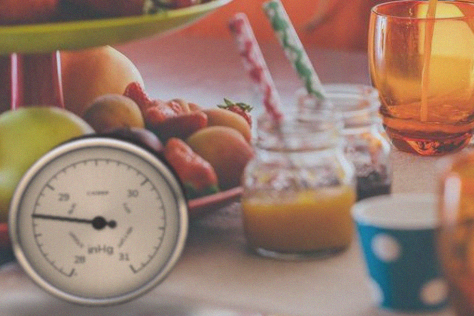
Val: 28.7 inHg
